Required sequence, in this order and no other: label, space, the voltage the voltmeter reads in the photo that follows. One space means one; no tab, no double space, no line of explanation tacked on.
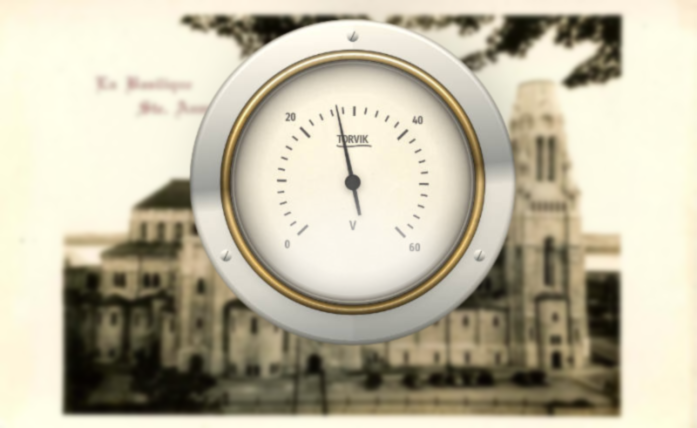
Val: 27 V
